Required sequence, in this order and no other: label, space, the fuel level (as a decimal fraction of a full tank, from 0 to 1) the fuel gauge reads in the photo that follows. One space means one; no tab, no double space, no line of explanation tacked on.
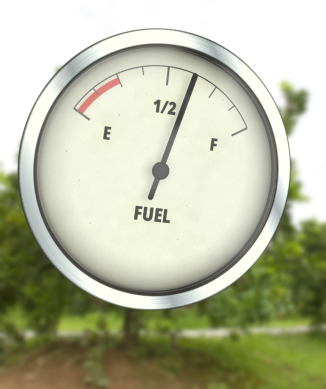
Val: 0.625
